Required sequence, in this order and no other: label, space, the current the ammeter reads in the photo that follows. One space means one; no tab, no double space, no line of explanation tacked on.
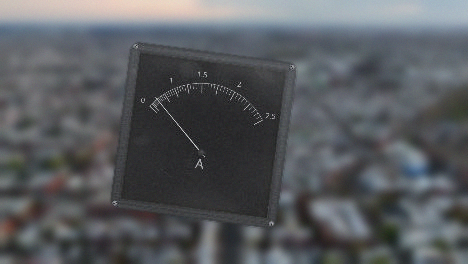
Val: 0.5 A
